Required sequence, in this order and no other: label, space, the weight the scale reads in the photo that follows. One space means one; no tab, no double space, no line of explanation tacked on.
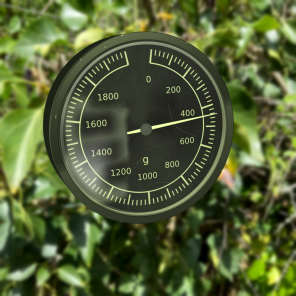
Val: 440 g
